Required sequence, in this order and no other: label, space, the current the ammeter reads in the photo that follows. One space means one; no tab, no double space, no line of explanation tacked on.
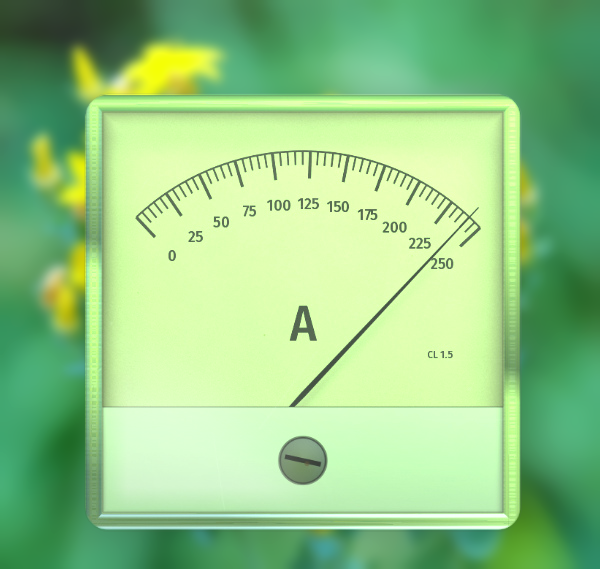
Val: 240 A
